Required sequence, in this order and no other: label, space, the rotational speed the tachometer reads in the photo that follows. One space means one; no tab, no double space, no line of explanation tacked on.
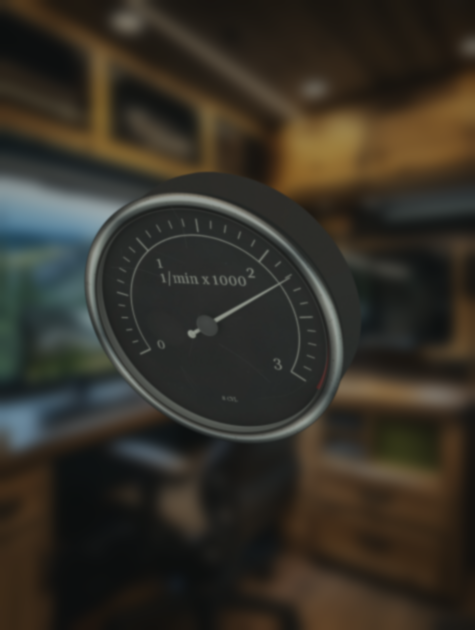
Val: 2200 rpm
